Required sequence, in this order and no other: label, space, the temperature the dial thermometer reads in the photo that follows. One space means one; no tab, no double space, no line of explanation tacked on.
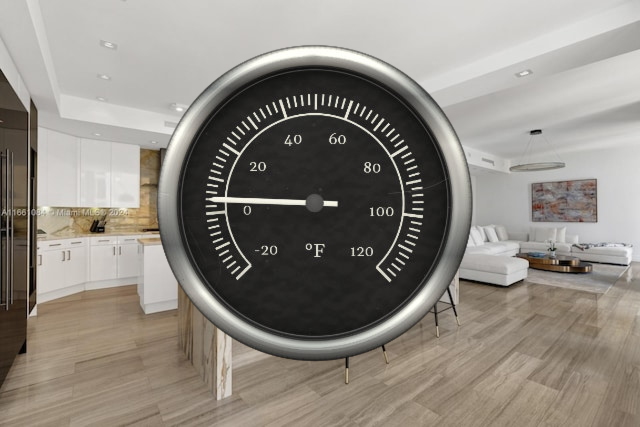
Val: 4 °F
